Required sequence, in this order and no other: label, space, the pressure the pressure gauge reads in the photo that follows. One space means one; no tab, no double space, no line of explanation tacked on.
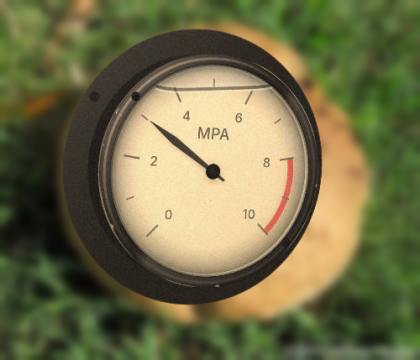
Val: 3 MPa
